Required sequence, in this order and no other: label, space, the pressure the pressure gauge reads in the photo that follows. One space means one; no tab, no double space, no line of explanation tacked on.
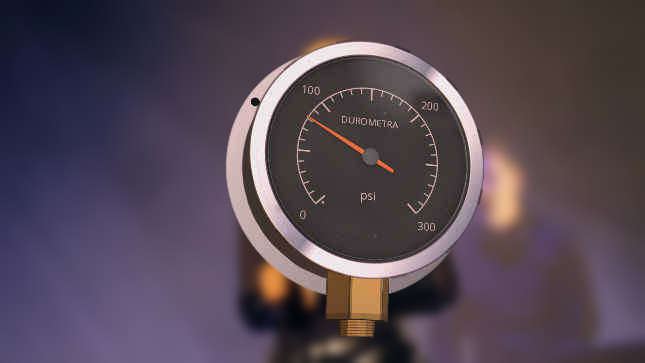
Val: 80 psi
